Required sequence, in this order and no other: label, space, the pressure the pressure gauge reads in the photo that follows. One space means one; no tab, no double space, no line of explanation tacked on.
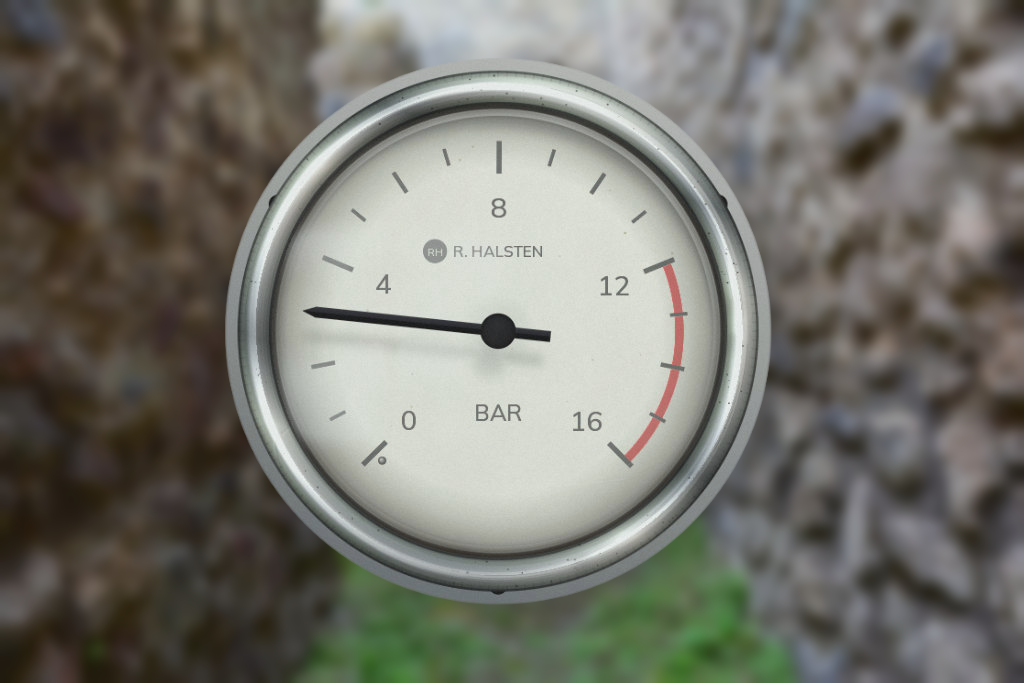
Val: 3 bar
